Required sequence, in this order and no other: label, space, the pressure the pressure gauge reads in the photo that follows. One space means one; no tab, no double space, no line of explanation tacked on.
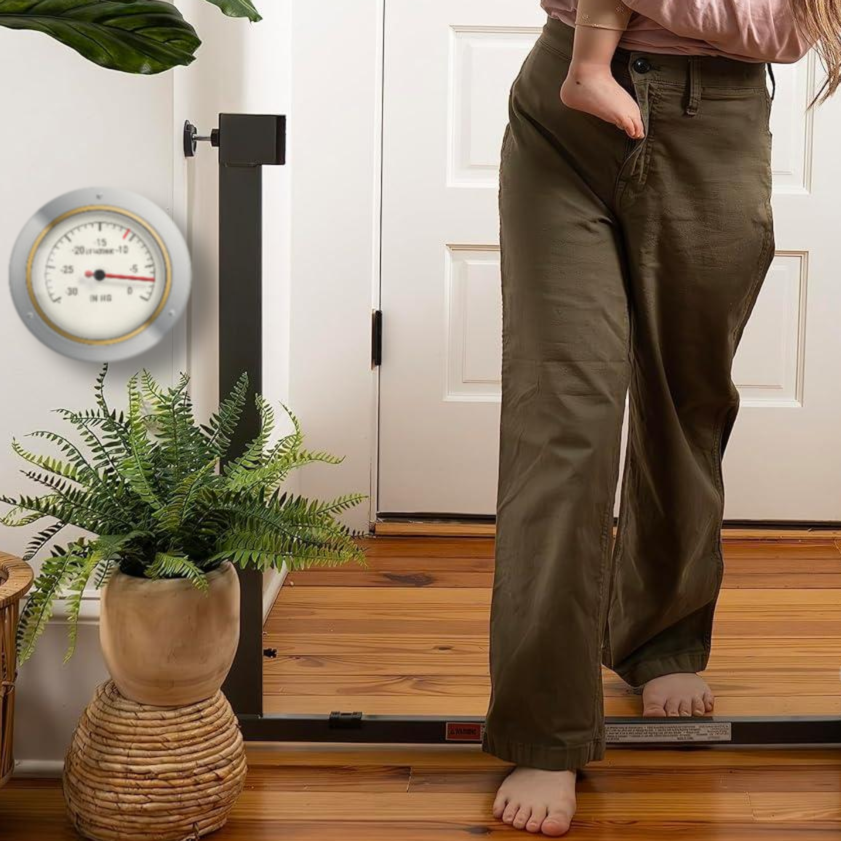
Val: -3 inHg
